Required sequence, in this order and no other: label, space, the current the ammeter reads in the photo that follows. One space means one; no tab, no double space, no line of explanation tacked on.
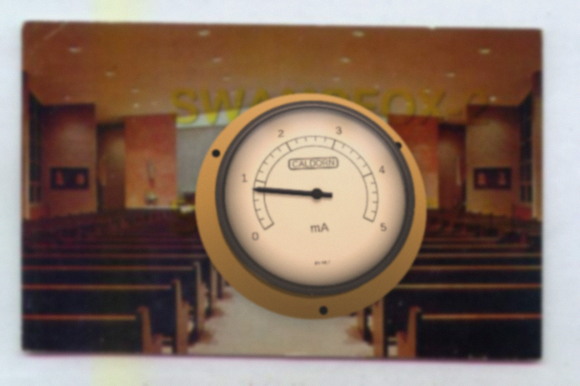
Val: 0.8 mA
